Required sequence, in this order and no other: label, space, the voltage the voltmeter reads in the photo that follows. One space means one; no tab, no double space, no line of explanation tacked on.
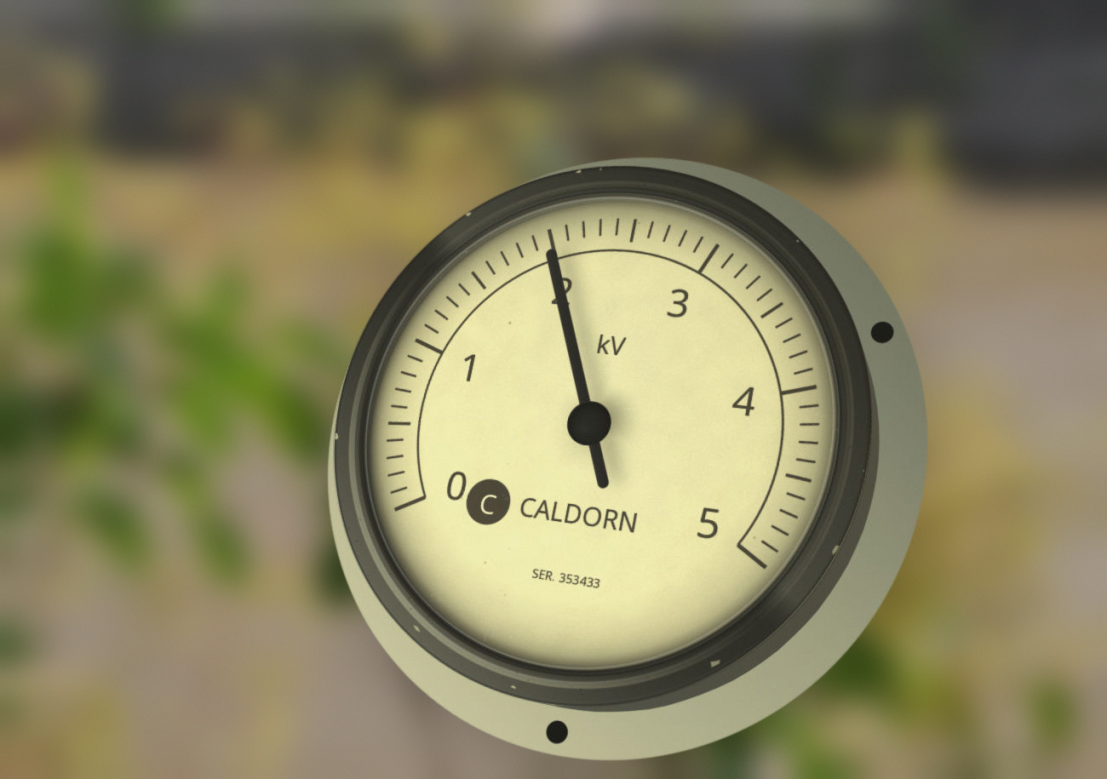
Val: 2 kV
